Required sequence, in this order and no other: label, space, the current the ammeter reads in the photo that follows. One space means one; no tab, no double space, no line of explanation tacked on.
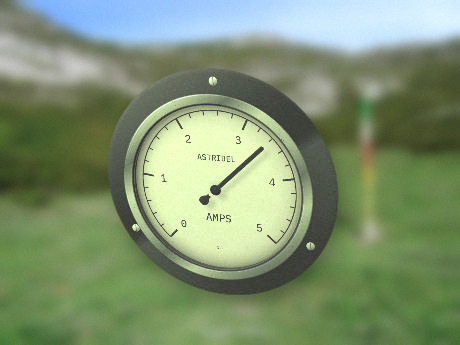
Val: 3.4 A
